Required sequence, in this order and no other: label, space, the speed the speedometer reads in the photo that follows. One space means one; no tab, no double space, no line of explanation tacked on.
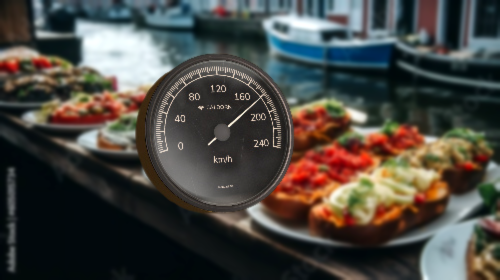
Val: 180 km/h
